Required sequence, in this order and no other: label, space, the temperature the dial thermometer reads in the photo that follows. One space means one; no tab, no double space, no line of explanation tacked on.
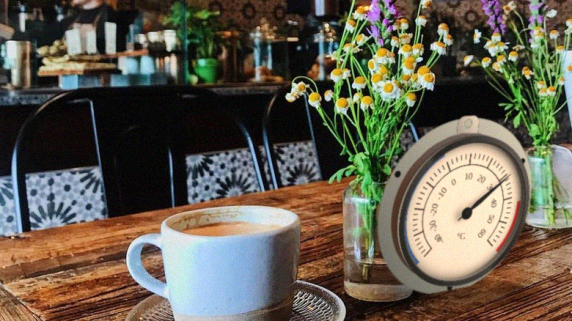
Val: 30 °C
